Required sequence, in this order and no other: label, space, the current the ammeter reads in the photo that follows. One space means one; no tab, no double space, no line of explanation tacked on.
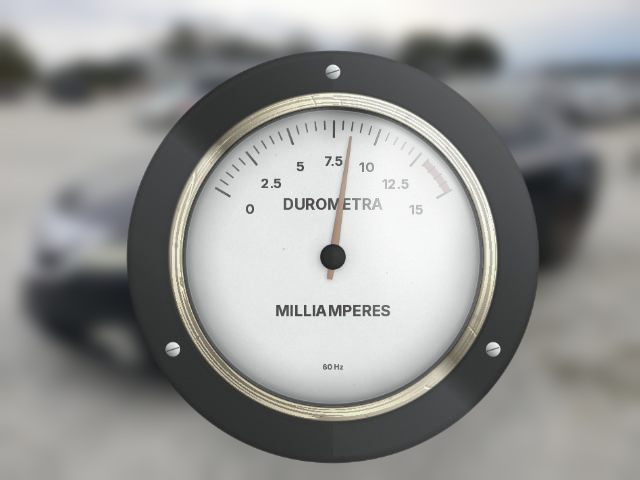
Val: 8.5 mA
